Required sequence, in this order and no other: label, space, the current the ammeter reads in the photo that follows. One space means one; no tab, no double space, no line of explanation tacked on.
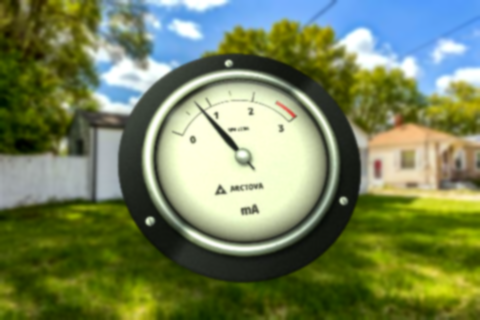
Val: 0.75 mA
